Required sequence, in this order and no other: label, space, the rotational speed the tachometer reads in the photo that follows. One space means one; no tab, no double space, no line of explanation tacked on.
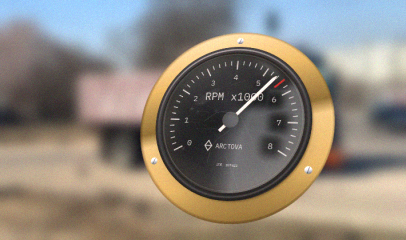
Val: 5400 rpm
